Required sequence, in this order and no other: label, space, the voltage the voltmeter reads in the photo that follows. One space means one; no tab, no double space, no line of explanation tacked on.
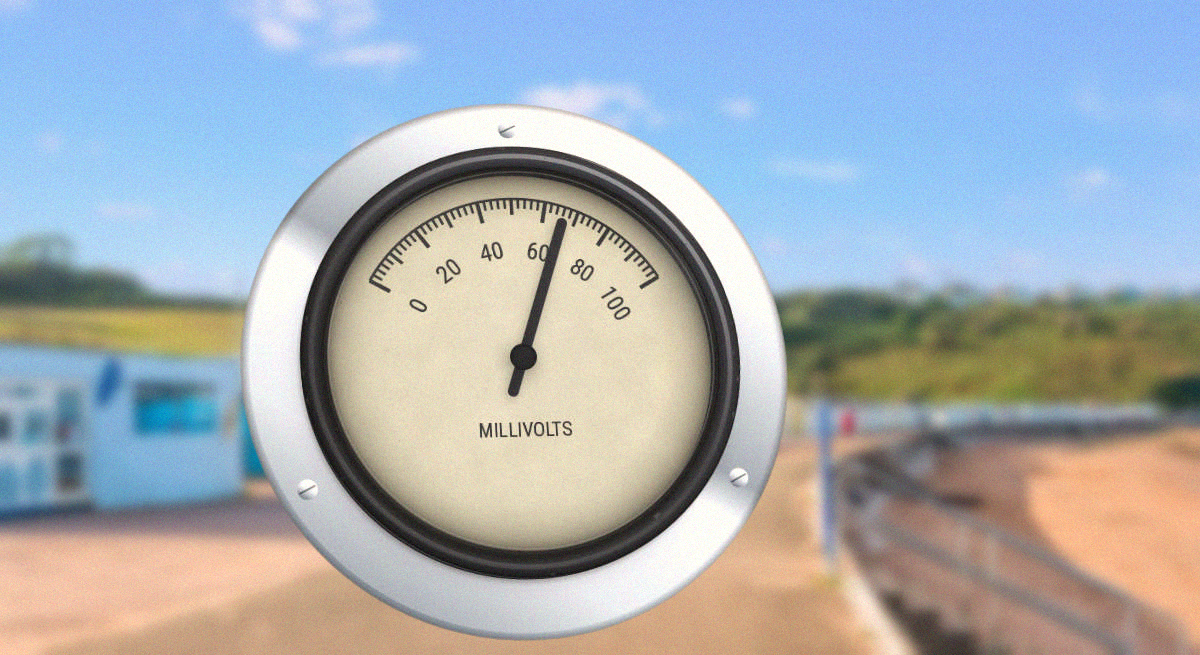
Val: 66 mV
